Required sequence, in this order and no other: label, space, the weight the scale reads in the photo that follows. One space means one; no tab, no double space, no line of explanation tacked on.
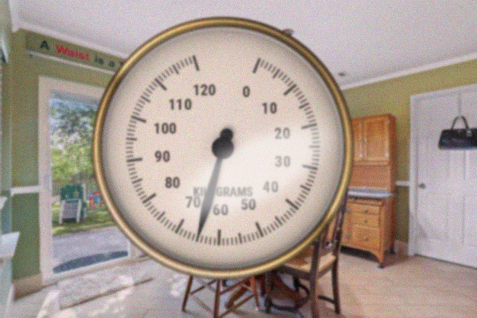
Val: 65 kg
